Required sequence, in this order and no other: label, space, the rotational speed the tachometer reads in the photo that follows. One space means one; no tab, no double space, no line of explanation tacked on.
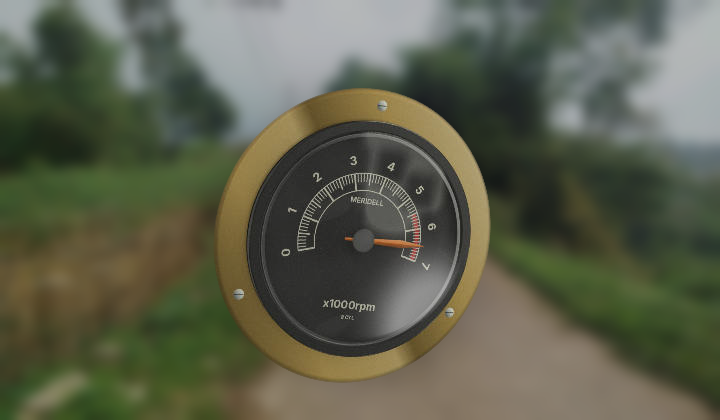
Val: 6500 rpm
